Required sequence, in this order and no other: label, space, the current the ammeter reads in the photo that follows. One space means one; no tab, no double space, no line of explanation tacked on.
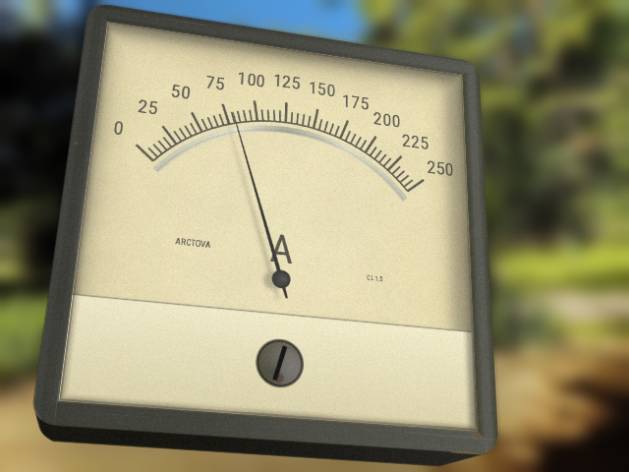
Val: 80 A
